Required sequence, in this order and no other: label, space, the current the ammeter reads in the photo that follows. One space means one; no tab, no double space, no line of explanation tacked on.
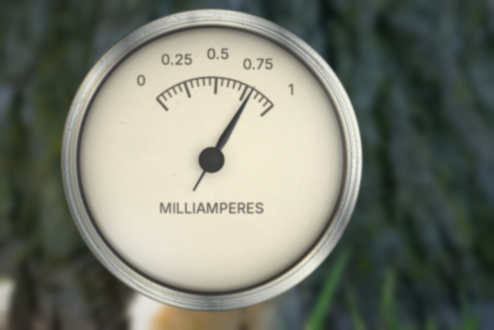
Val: 0.8 mA
